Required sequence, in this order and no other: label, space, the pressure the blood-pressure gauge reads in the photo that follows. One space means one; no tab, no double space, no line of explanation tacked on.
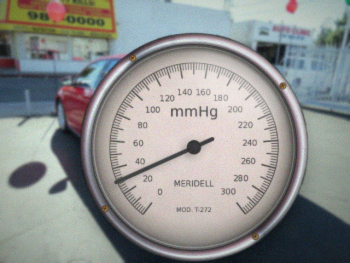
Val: 30 mmHg
